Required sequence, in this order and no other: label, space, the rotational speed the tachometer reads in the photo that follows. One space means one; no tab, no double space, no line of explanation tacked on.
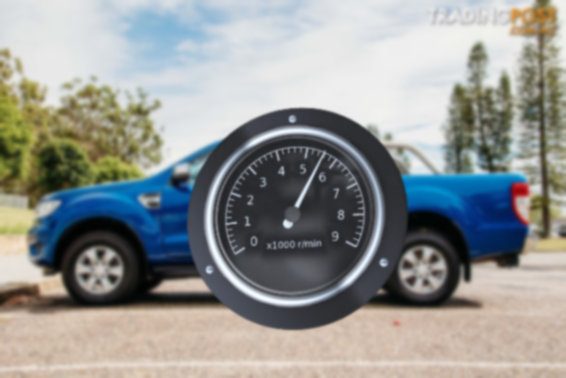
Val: 5600 rpm
